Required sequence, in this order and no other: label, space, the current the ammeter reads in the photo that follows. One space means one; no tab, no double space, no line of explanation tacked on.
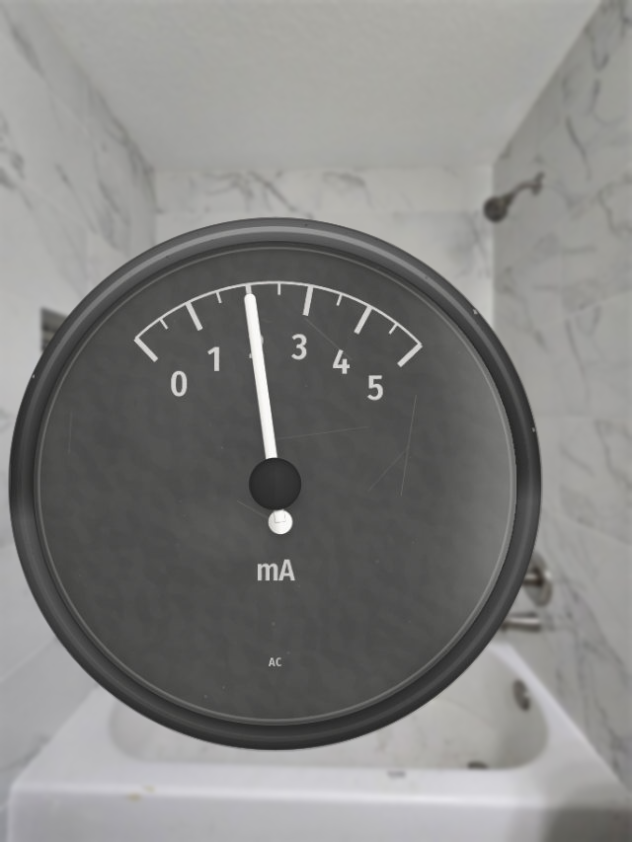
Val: 2 mA
